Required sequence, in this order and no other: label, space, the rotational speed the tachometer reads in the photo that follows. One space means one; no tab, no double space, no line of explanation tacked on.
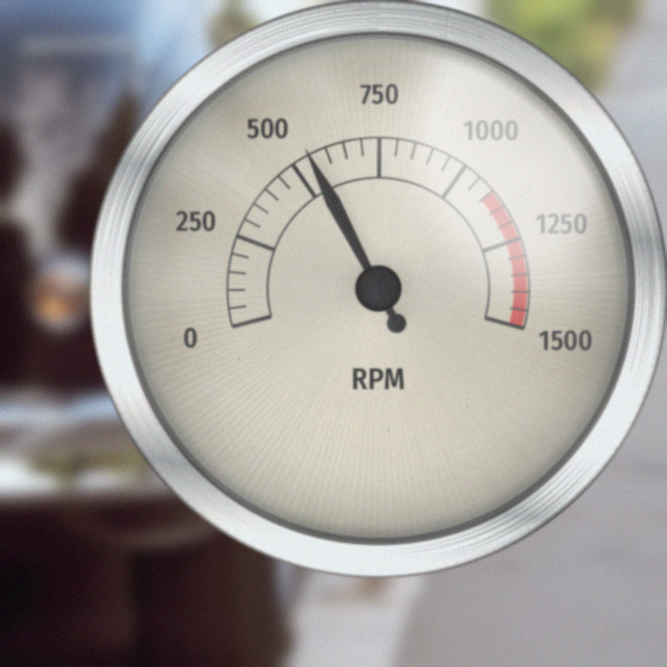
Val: 550 rpm
